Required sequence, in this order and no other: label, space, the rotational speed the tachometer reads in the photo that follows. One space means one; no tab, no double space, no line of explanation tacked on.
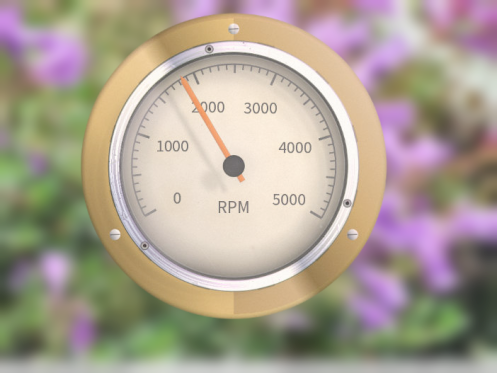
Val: 1850 rpm
